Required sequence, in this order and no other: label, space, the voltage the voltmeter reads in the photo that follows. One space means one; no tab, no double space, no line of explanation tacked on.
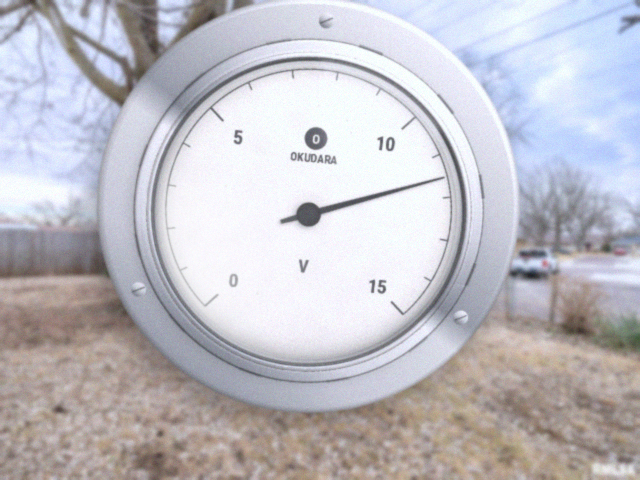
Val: 11.5 V
